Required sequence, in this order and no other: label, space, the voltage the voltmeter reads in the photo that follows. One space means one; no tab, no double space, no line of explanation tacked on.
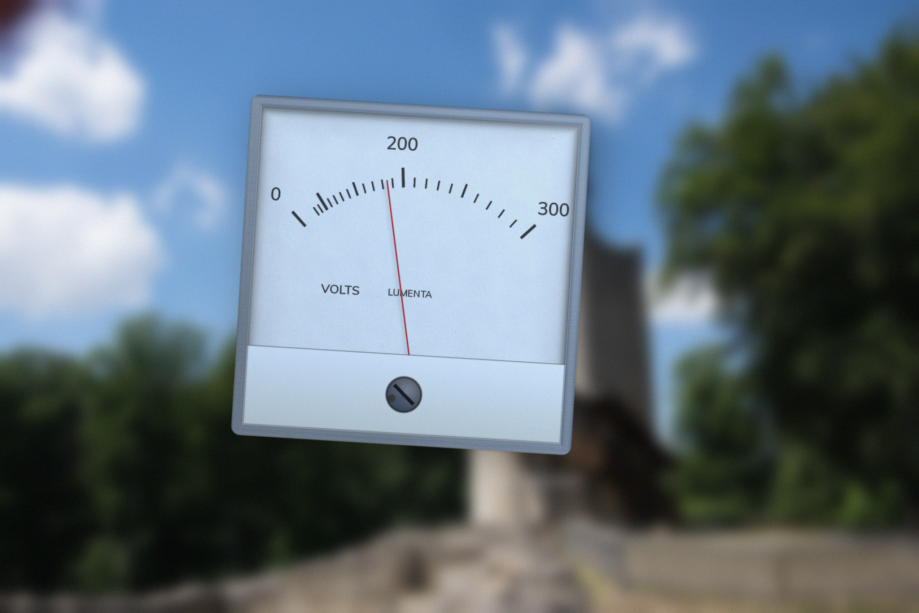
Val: 185 V
